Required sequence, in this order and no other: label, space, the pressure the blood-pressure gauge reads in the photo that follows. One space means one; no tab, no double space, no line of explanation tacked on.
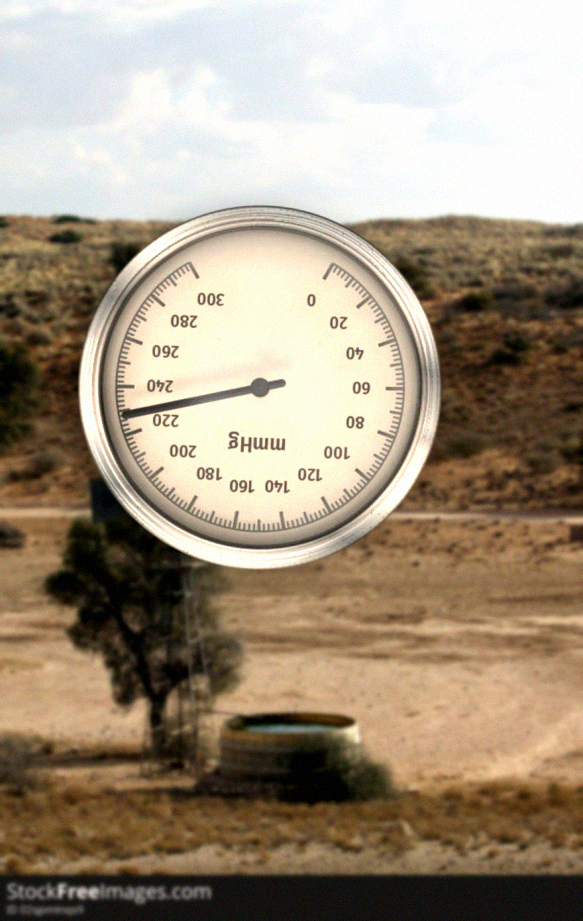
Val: 228 mmHg
